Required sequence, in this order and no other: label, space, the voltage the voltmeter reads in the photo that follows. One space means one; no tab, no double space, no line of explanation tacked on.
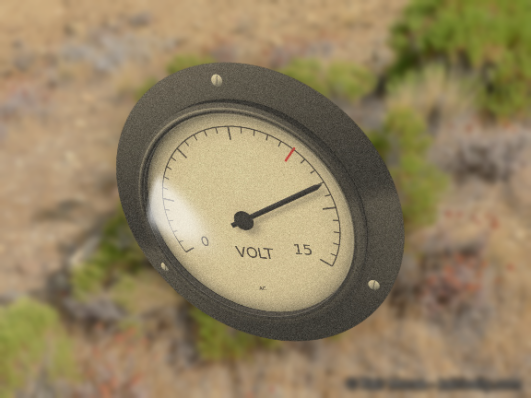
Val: 11.5 V
